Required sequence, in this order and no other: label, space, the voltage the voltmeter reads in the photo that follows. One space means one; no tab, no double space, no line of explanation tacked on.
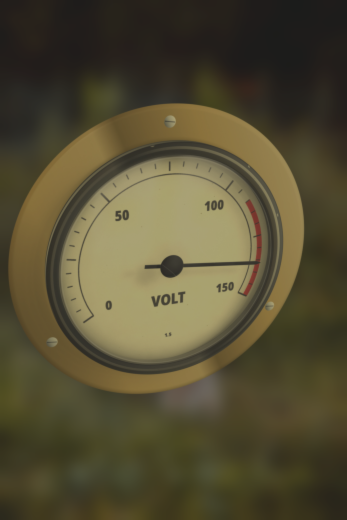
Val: 135 V
